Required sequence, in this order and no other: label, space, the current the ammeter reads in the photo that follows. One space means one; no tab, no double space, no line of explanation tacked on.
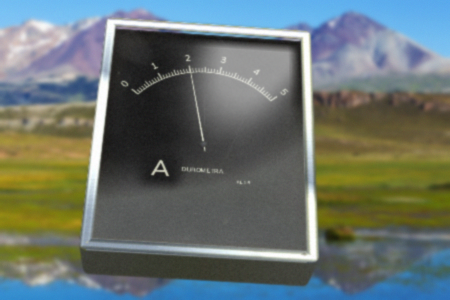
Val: 2 A
